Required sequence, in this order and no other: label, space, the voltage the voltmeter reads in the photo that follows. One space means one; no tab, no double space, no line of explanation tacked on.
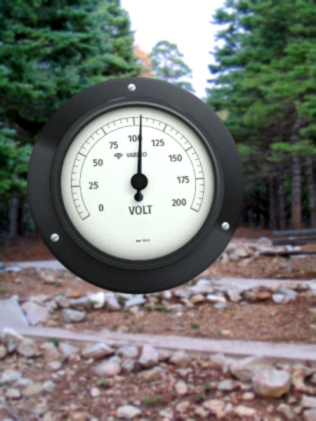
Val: 105 V
